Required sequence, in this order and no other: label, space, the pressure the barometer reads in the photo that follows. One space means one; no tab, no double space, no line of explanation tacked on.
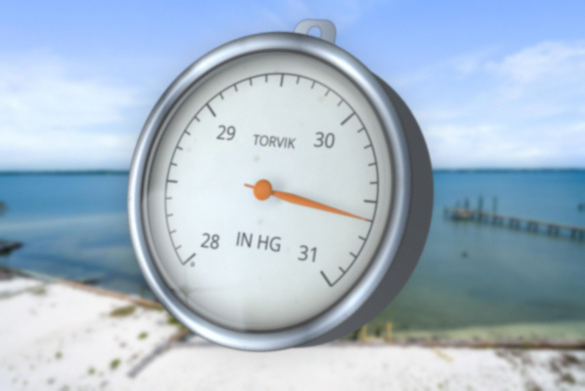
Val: 30.6 inHg
